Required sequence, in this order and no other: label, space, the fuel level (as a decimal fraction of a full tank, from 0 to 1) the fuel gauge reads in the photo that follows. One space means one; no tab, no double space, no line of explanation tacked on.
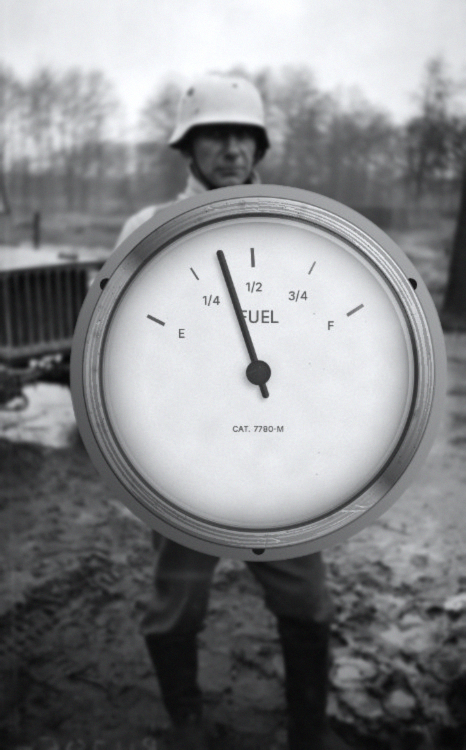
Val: 0.375
